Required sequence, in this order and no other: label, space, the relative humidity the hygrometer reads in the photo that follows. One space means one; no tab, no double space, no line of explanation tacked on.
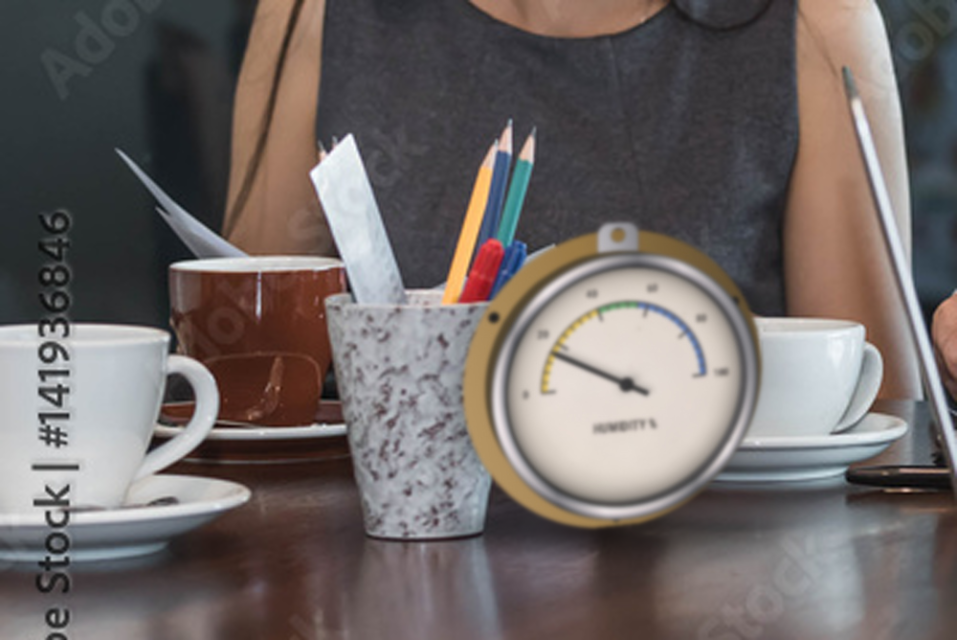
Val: 16 %
